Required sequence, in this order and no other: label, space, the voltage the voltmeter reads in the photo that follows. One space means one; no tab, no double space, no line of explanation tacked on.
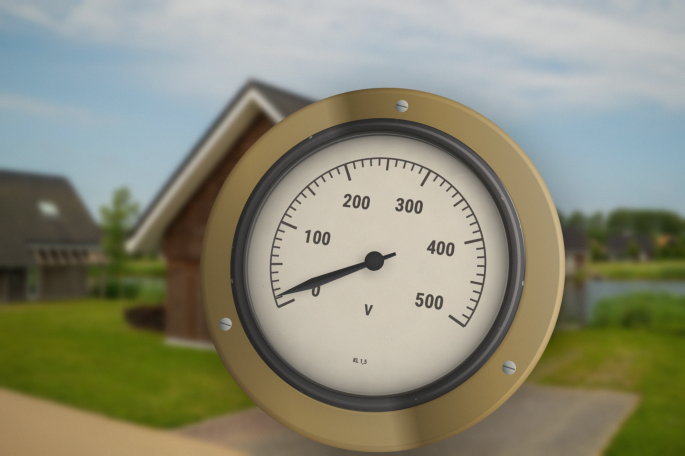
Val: 10 V
